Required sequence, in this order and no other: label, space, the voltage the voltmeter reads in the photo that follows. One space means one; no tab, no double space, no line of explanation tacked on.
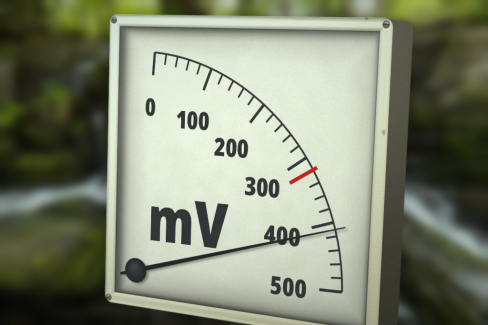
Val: 410 mV
